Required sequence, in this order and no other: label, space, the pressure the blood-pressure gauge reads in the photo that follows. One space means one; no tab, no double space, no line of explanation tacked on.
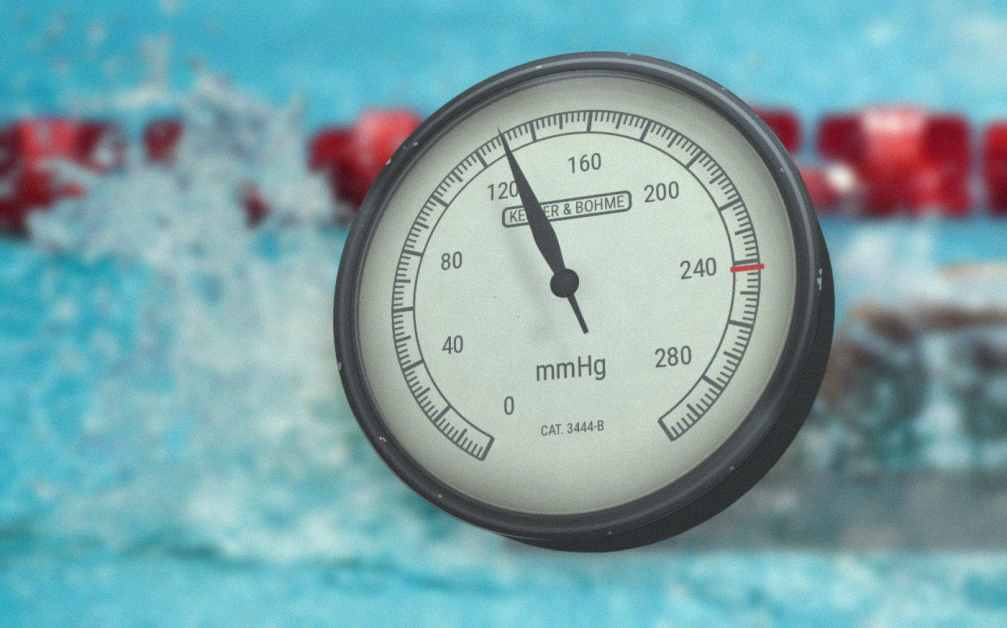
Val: 130 mmHg
